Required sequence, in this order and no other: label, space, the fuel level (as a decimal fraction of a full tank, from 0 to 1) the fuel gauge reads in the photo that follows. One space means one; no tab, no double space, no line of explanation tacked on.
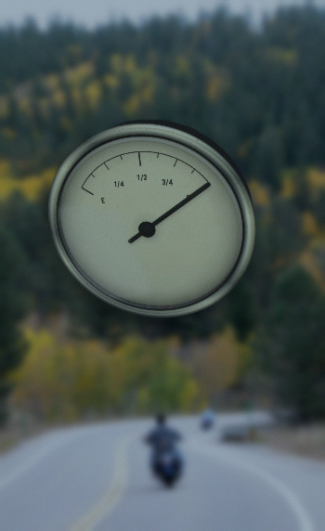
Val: 1
